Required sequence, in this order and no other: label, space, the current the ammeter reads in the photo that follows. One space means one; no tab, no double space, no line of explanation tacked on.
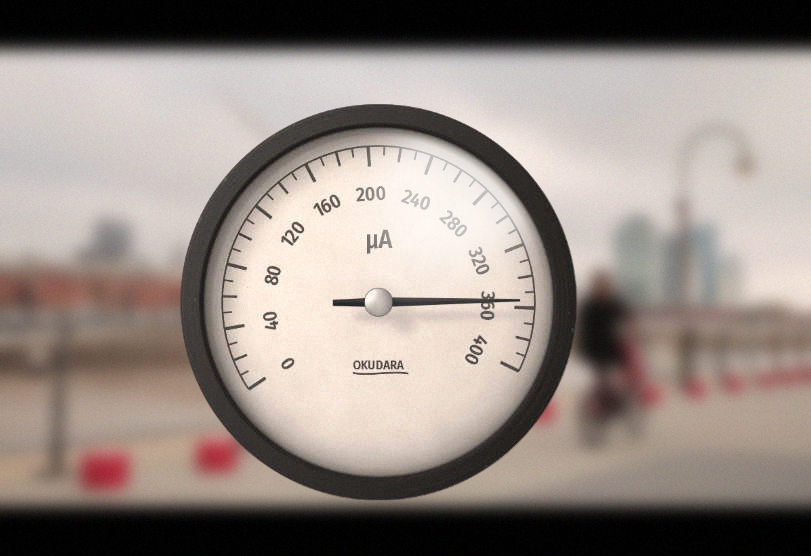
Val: 355 µA
